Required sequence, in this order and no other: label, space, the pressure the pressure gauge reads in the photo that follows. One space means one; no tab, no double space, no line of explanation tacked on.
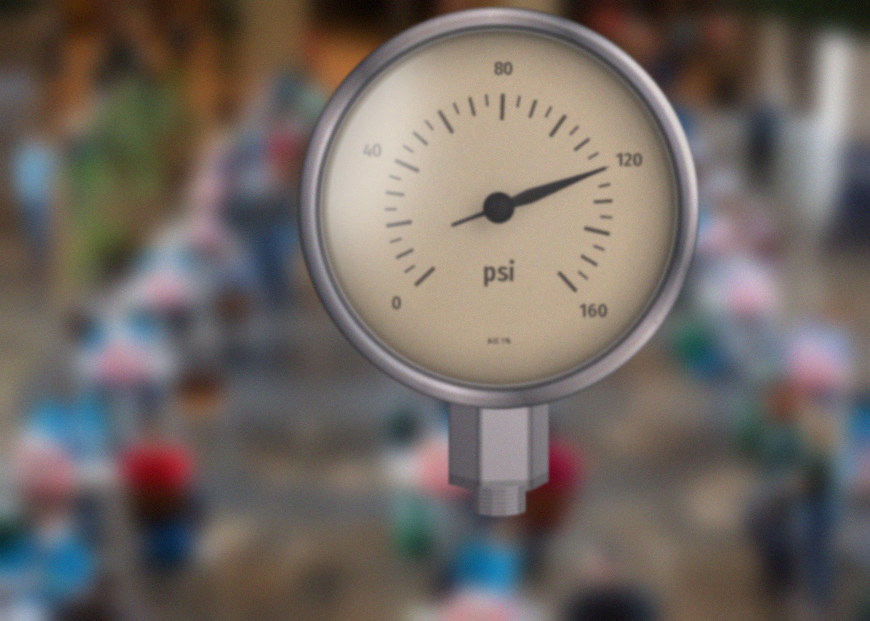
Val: 120 psi
